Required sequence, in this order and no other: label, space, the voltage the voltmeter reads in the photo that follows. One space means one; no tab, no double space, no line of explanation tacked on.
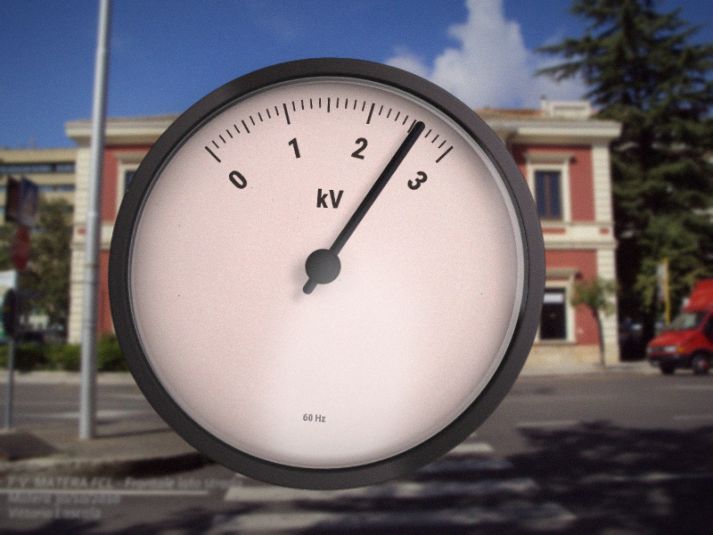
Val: 2.6 kV
